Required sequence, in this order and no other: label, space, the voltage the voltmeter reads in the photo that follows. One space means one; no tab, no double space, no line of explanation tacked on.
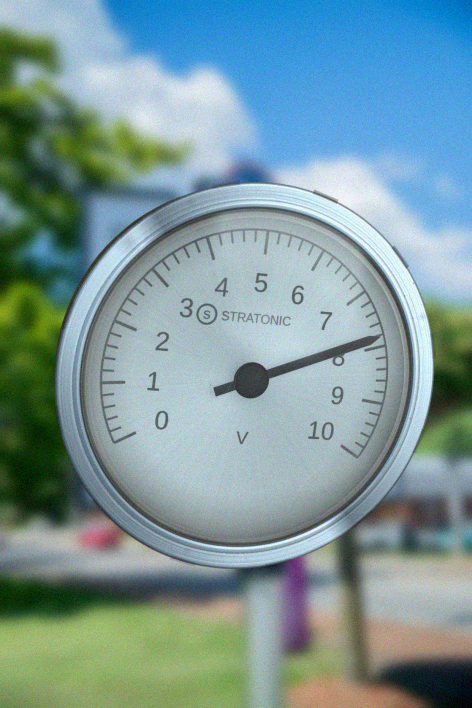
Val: 7.8 V
